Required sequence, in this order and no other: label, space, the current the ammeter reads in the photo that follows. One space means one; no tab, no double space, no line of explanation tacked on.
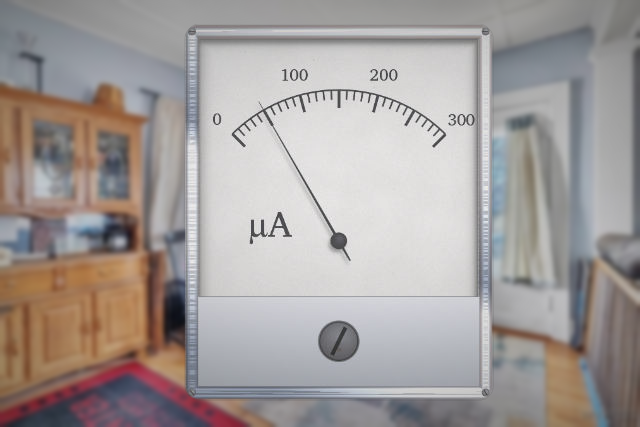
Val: 50 µA
